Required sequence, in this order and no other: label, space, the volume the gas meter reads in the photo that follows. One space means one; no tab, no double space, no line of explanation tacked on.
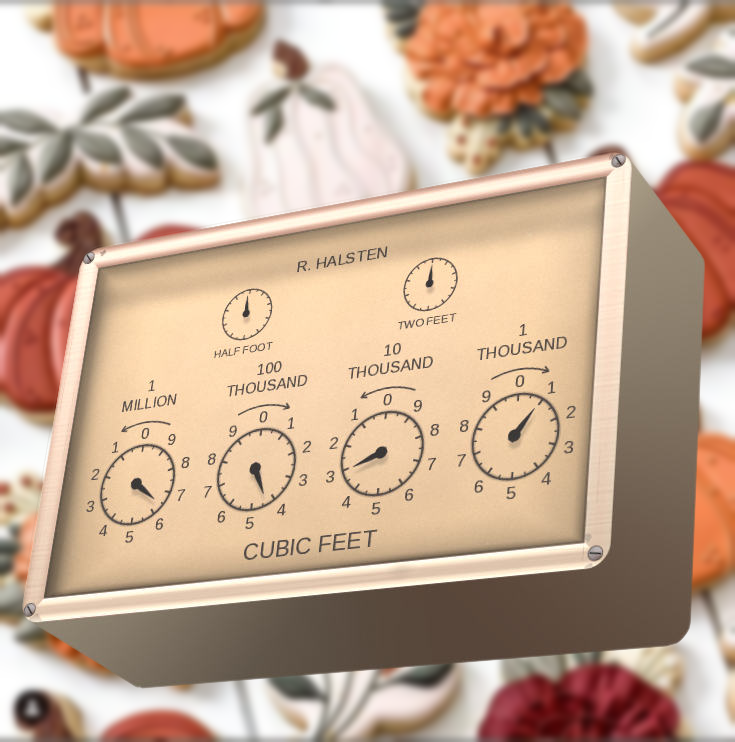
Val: 643100 ft³
